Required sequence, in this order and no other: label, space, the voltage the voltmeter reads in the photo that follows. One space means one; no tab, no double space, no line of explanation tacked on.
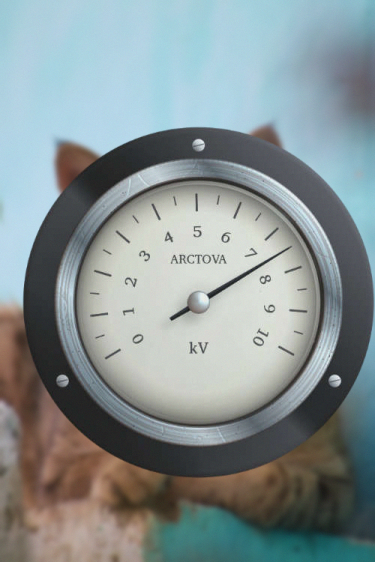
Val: 7.5 kV
